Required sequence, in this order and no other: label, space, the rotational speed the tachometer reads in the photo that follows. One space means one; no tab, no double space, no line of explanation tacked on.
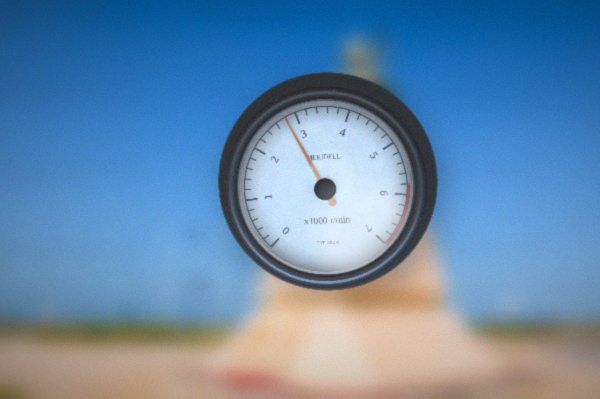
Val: 2800 rpm
